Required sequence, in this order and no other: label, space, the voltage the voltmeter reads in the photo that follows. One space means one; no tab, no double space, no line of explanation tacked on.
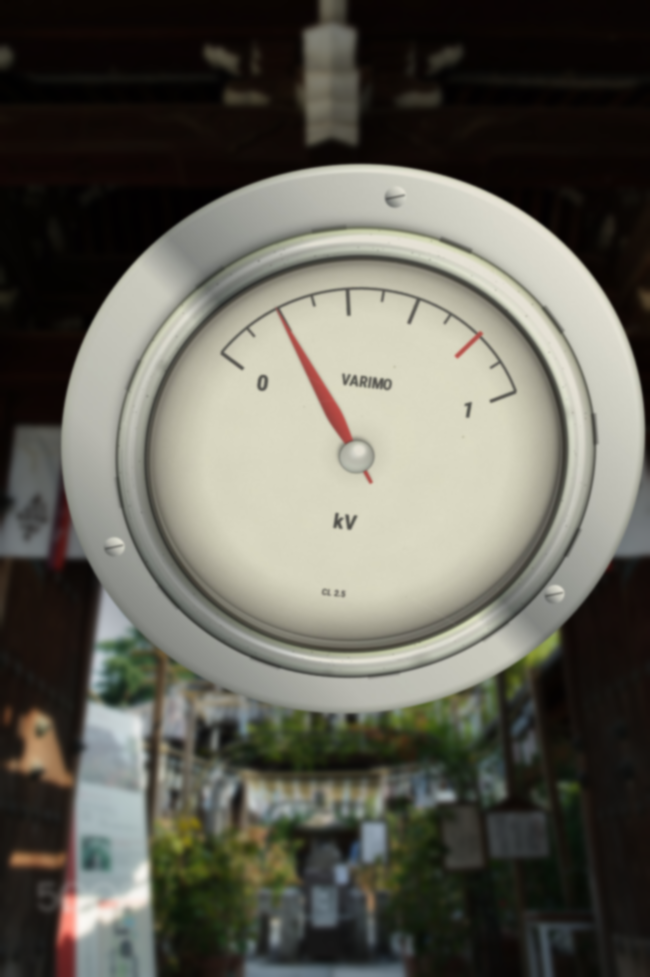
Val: 0.2 kV
